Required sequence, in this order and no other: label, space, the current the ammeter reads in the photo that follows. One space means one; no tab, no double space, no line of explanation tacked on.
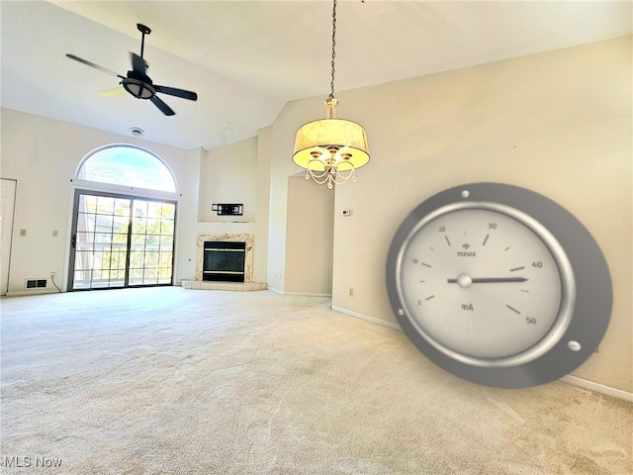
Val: 42.5 mA
